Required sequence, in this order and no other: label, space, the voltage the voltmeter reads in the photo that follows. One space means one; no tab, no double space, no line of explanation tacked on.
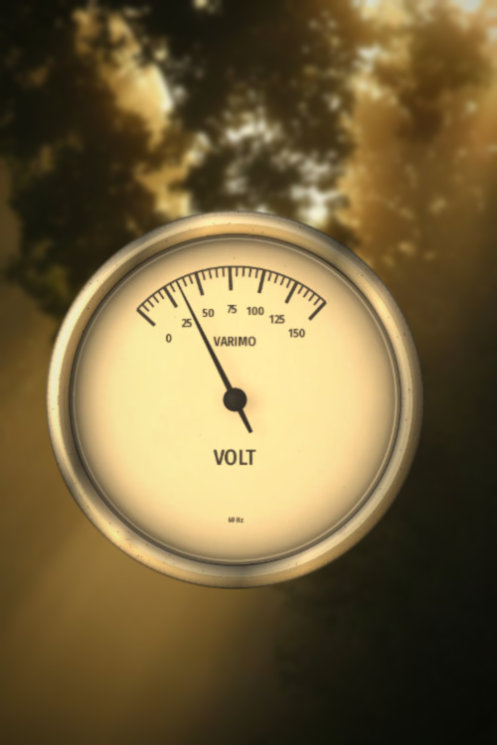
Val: 35 V
